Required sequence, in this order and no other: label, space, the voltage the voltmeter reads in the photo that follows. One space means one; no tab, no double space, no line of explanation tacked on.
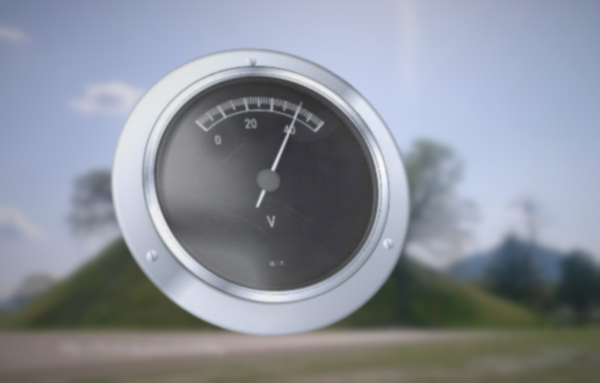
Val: 40 V
